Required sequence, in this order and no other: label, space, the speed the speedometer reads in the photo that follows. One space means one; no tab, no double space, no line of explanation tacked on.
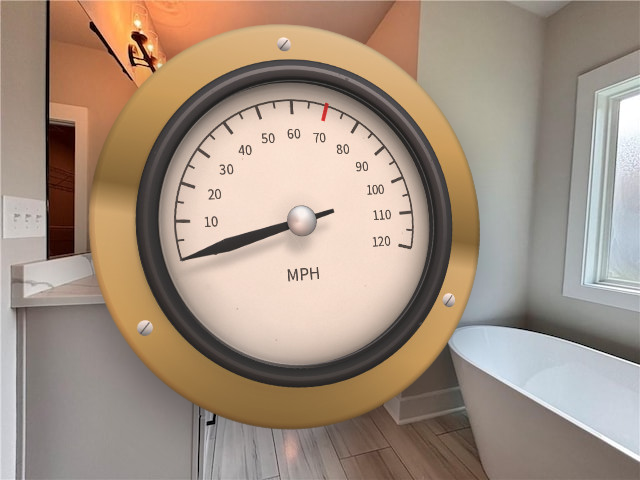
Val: 0 mph
